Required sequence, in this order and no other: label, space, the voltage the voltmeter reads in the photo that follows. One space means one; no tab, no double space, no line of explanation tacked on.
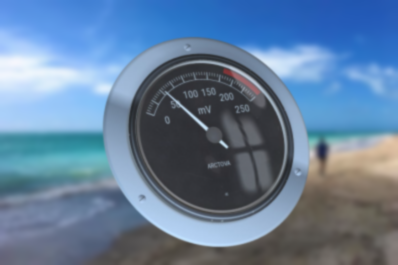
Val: 50 mV
